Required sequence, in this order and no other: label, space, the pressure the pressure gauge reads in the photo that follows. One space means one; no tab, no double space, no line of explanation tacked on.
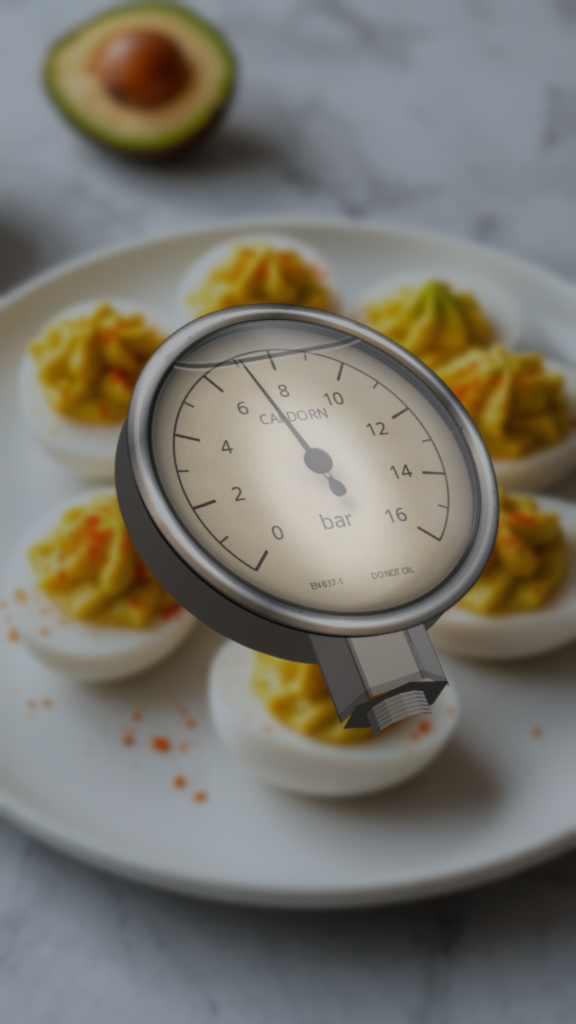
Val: 7 bar
